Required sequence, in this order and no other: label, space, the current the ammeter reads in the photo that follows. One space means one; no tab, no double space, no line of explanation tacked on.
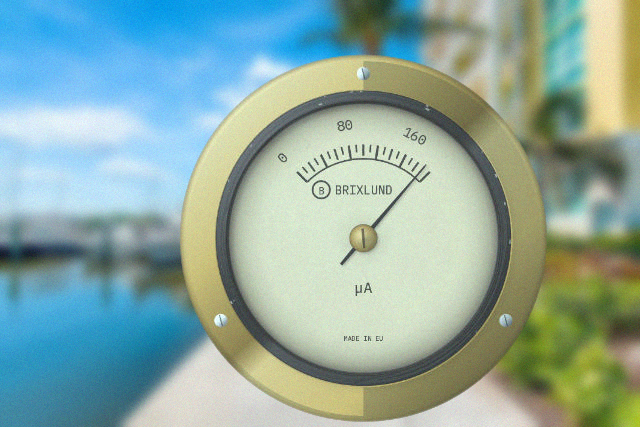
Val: 190 µA
